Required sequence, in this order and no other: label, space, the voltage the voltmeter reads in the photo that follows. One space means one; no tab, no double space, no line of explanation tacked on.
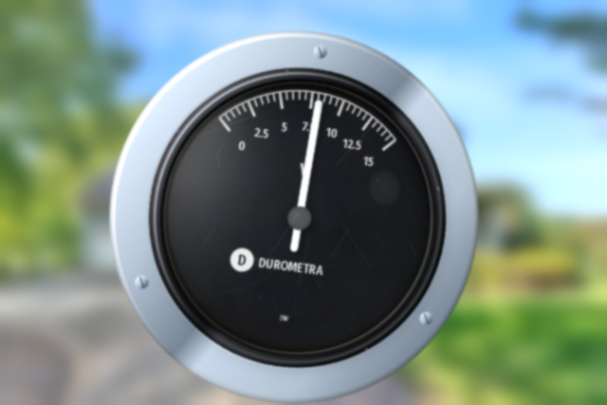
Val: 8 V
